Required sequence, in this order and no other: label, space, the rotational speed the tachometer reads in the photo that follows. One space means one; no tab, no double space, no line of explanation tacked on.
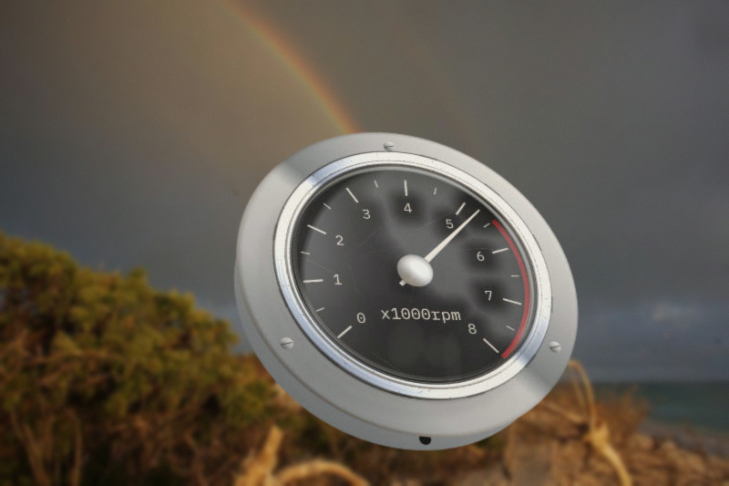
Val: 5250 rpm
